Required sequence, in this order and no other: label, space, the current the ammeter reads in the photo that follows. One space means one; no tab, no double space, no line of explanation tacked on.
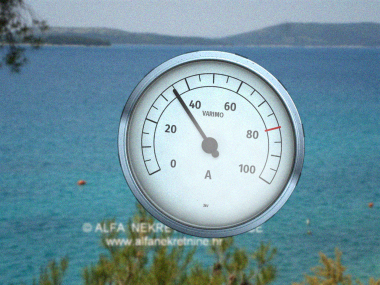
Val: 35 A
